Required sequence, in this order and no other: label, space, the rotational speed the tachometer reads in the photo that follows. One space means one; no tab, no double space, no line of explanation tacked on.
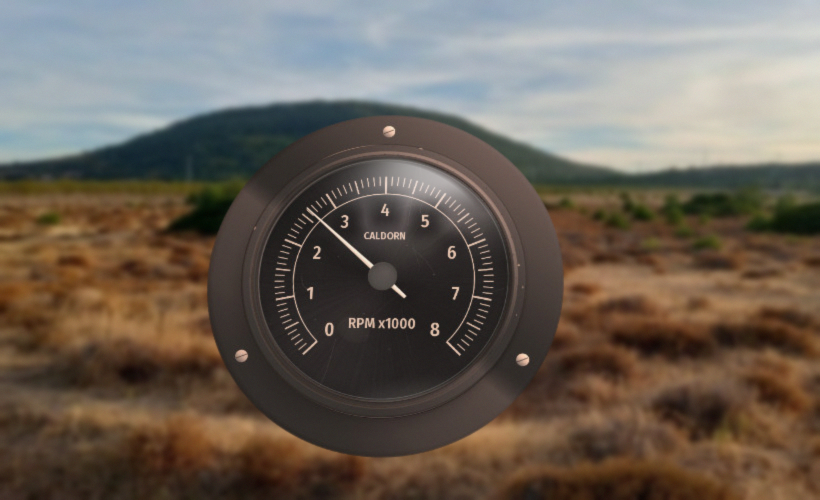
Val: 2600 rpm
